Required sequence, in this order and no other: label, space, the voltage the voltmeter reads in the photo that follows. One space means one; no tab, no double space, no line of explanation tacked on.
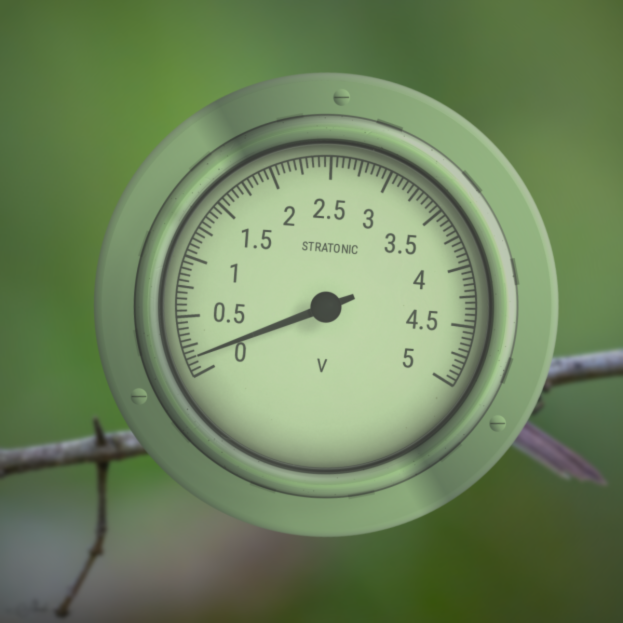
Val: 0.15 V
